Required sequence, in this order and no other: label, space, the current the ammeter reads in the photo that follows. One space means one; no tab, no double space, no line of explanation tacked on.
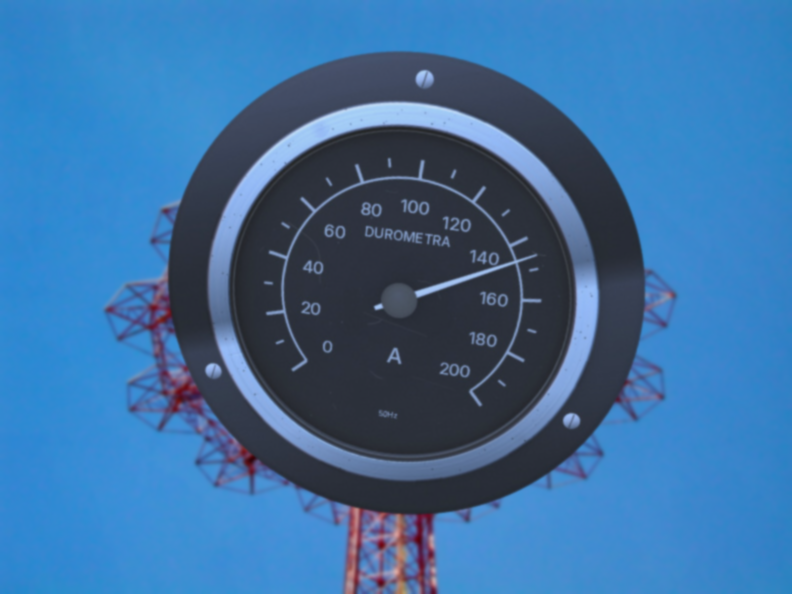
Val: 145 A
